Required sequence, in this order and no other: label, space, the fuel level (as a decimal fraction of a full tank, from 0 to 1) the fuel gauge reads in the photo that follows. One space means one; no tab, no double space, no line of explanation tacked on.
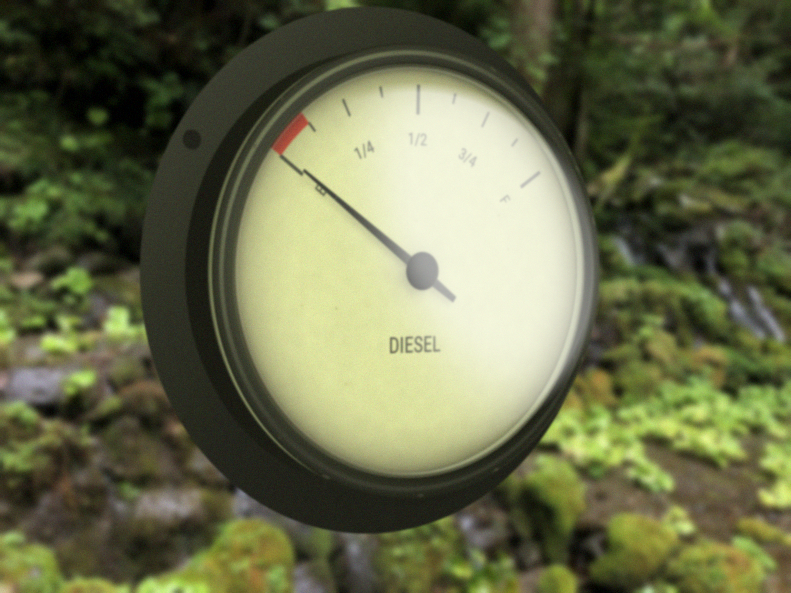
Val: 0
